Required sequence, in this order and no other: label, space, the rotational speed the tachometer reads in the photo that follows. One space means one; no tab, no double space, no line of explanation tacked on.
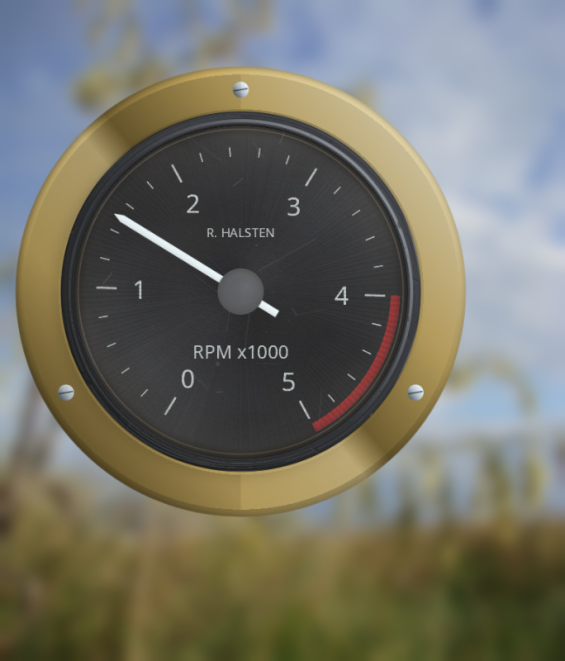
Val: 1500 rpm
